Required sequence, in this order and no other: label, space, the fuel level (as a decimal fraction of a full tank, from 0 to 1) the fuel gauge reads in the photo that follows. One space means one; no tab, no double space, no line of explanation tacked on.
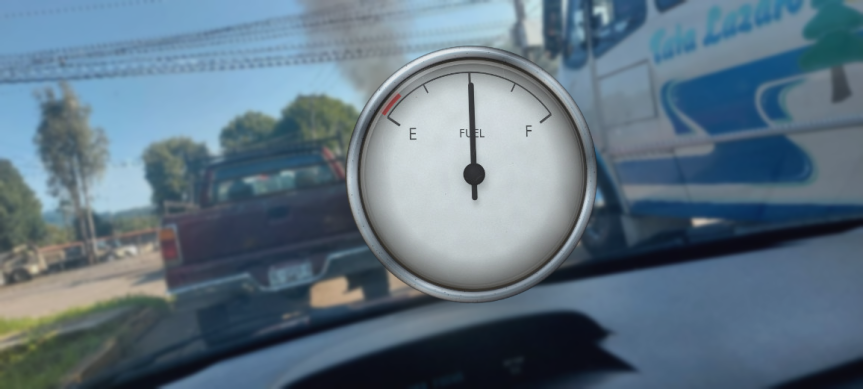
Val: 0.5
